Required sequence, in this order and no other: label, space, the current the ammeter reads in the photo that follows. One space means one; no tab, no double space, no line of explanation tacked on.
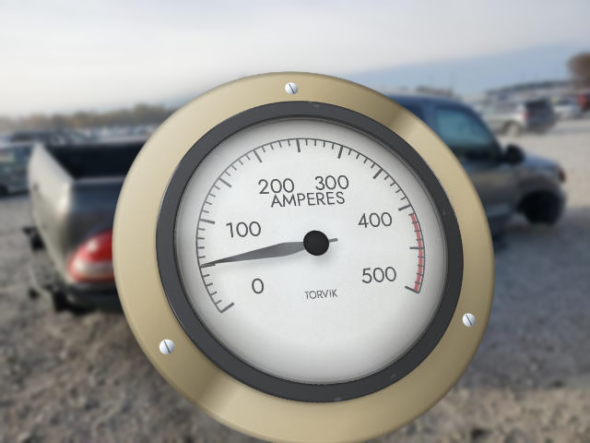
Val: 50 A
